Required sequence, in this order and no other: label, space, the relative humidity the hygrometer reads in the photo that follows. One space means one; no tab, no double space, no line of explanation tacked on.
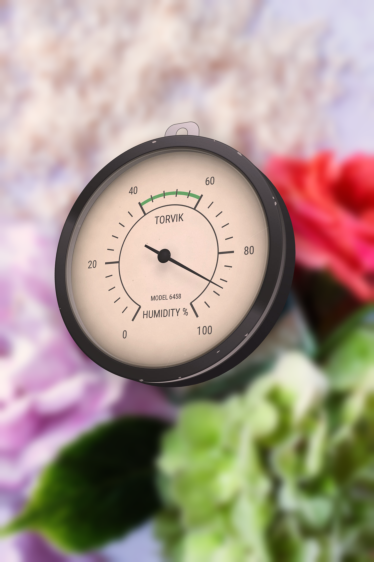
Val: 90 %
